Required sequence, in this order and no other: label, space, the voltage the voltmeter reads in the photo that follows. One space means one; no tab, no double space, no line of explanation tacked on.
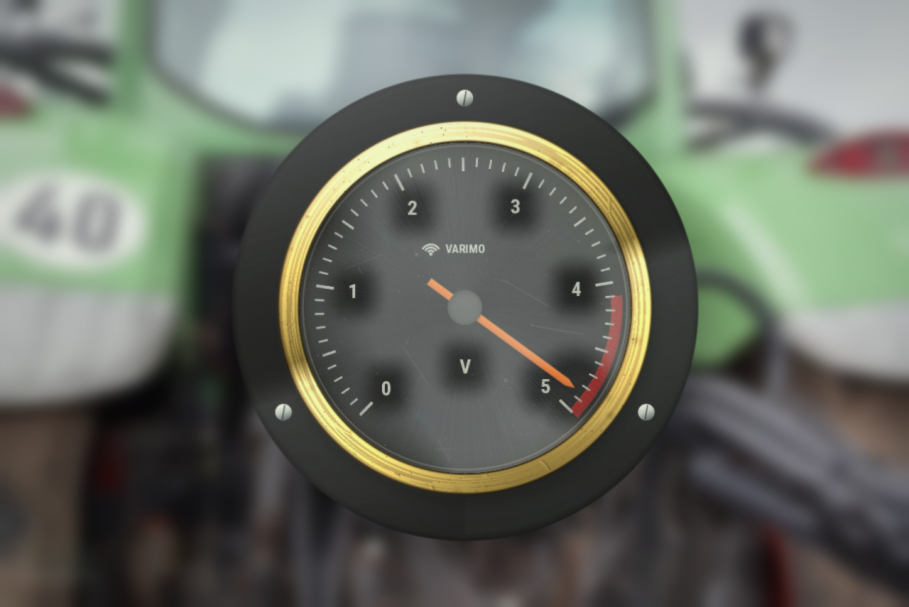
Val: 4.85 V
